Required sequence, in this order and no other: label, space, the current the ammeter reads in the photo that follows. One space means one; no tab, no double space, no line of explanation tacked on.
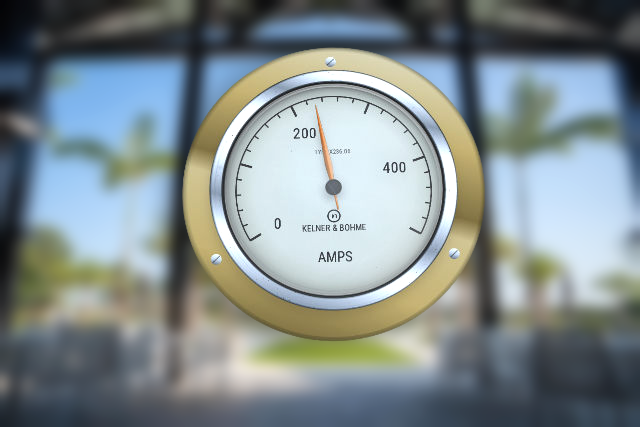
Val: 230 A
